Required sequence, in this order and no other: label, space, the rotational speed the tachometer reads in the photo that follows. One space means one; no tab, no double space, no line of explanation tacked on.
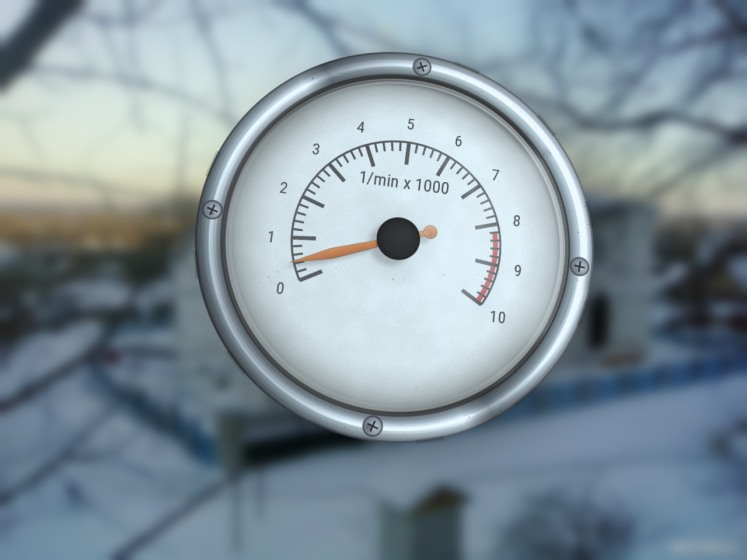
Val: 400 rpm
